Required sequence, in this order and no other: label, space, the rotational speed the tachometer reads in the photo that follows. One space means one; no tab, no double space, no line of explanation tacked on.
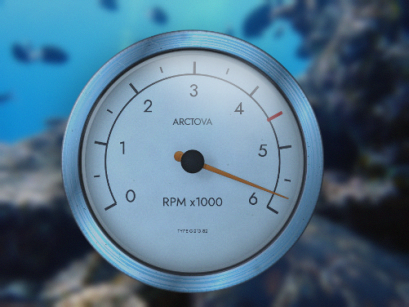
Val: 5750 rpm
